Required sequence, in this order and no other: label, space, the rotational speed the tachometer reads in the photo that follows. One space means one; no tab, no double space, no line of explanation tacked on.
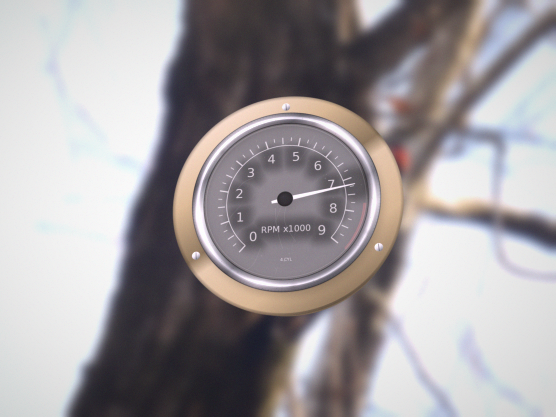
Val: 7250 rpm
